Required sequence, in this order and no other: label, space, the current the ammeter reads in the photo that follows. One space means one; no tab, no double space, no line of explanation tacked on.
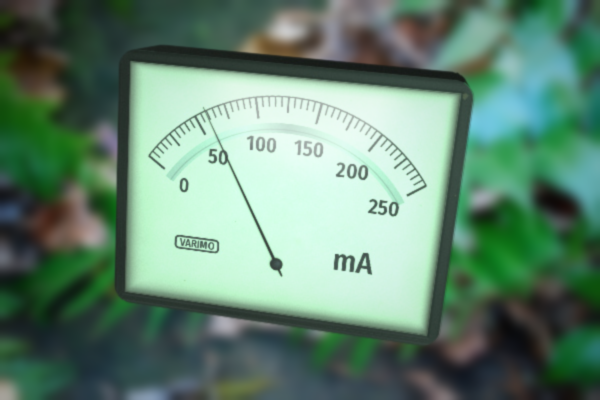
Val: 60 mA
